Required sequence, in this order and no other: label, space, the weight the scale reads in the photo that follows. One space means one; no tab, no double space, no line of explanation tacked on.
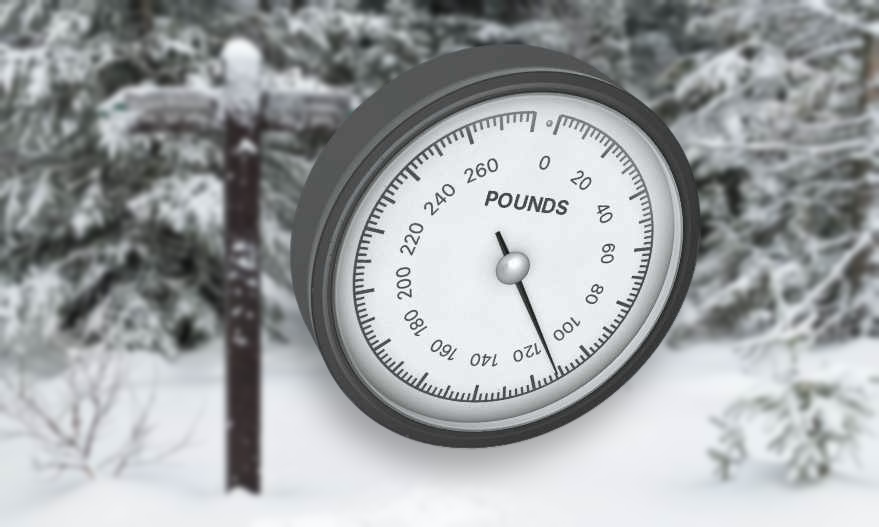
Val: 112 lb
